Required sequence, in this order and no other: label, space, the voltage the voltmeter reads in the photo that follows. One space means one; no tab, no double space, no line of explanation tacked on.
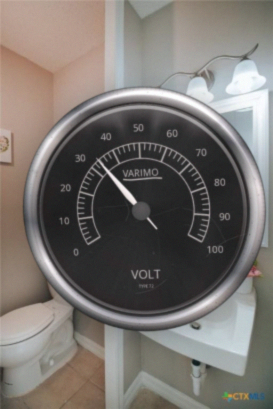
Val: 34 V
